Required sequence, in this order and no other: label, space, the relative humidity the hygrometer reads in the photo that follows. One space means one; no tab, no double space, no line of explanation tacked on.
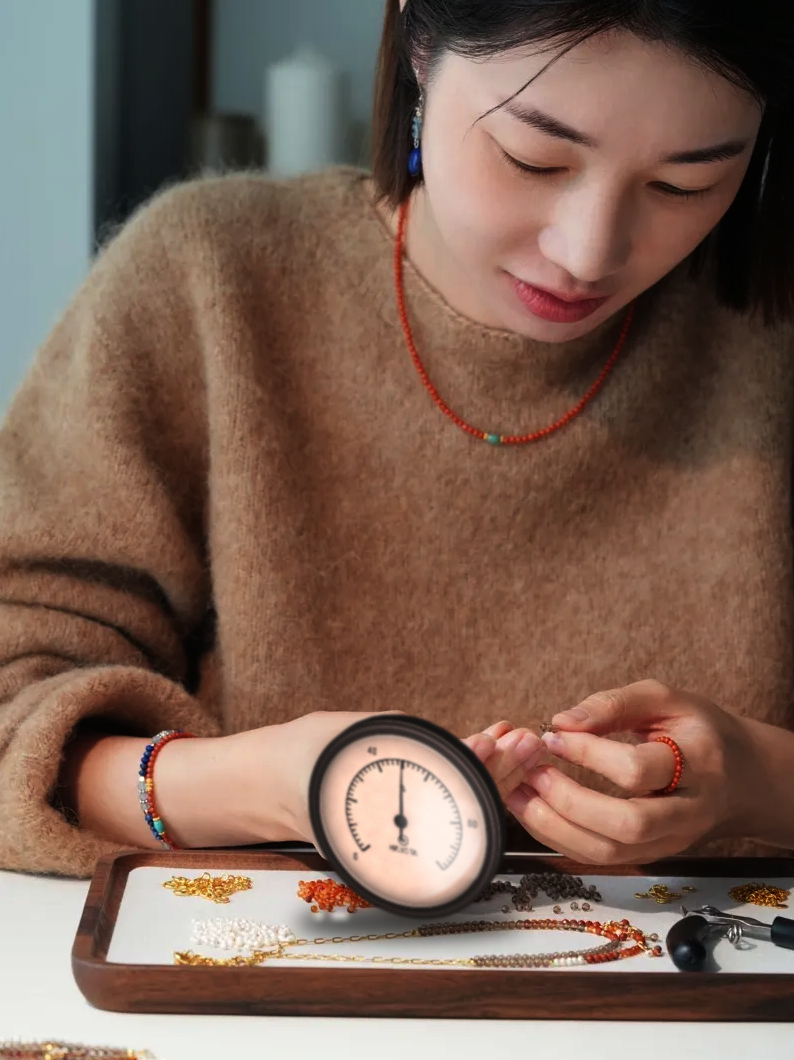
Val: 50 %
